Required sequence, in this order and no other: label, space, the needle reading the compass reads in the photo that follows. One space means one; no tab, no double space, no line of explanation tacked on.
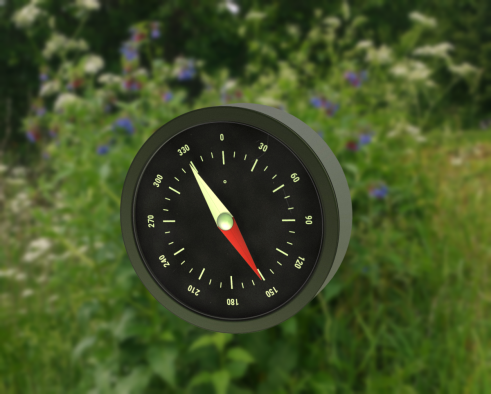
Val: 150 °
